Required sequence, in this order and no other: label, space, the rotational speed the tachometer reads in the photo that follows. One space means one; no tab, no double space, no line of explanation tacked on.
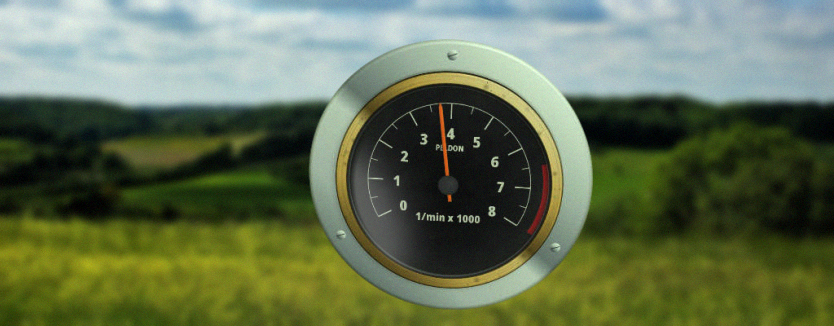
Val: 3750 rpm
